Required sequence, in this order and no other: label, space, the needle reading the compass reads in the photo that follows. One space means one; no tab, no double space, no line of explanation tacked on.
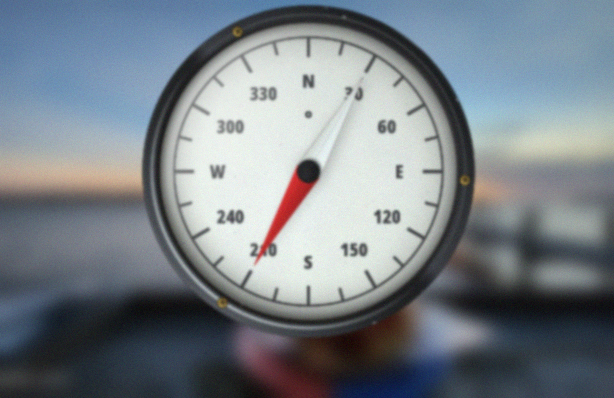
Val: 210 °
